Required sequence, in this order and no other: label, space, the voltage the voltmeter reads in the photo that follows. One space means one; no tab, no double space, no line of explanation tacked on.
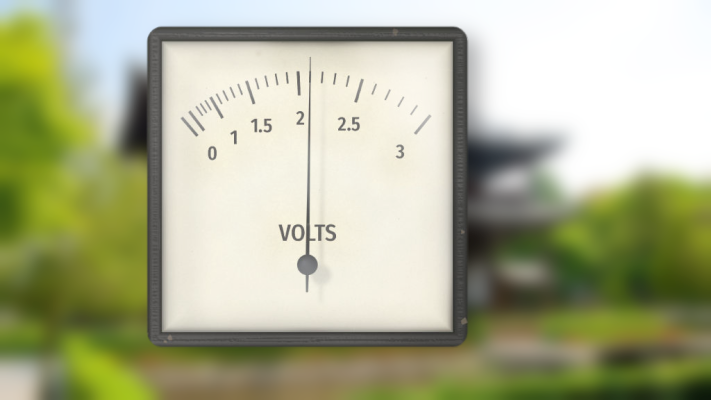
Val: 2.1 V
